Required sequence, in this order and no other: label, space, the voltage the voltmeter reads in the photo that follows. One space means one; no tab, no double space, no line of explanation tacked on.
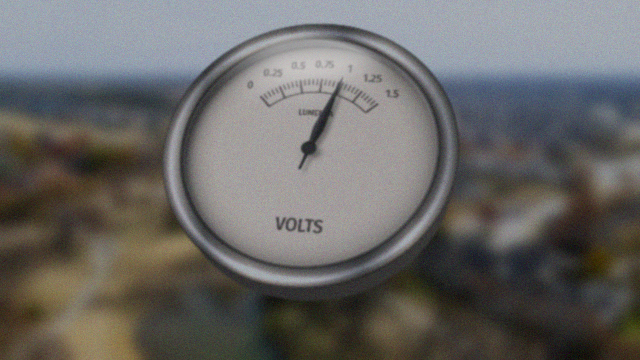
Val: 1 V
